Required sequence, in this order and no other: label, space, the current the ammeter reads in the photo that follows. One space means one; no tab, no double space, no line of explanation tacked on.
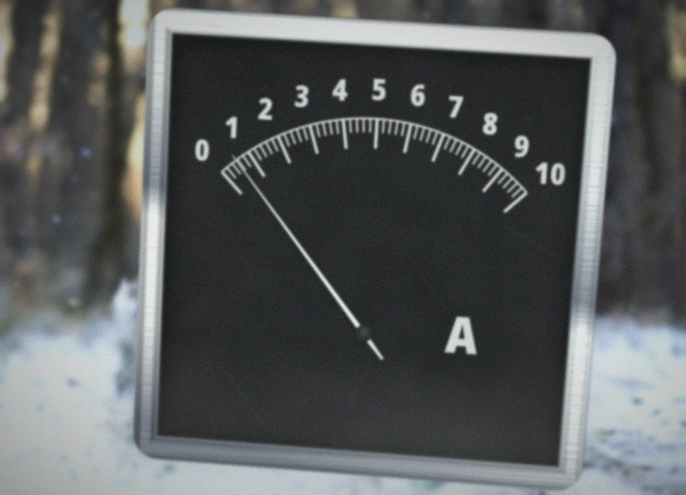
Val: 0.6 A
